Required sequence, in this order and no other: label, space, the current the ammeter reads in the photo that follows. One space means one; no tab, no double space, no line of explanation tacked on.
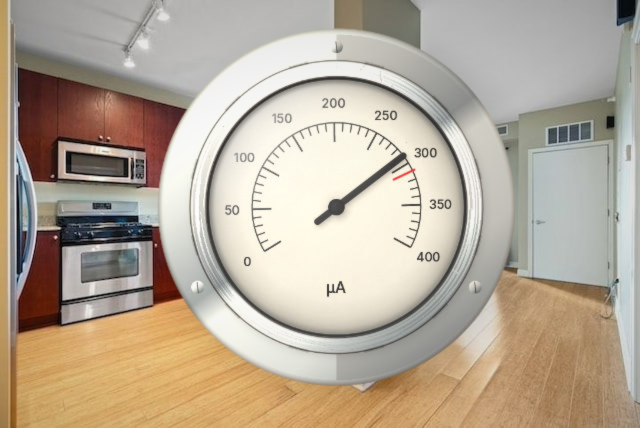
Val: 290 µA
